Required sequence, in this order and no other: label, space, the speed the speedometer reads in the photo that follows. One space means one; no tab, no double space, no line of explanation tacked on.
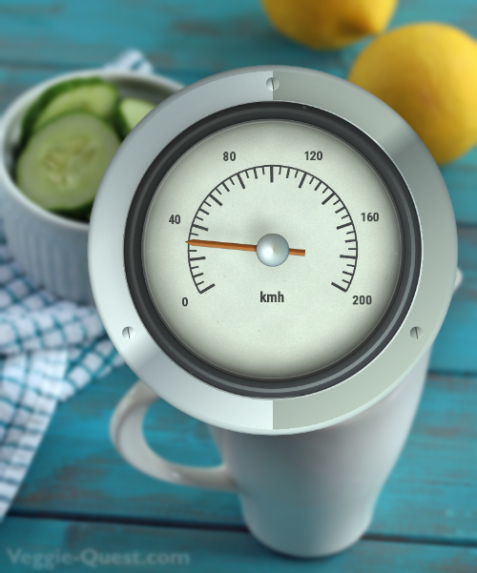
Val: 30 km/h
